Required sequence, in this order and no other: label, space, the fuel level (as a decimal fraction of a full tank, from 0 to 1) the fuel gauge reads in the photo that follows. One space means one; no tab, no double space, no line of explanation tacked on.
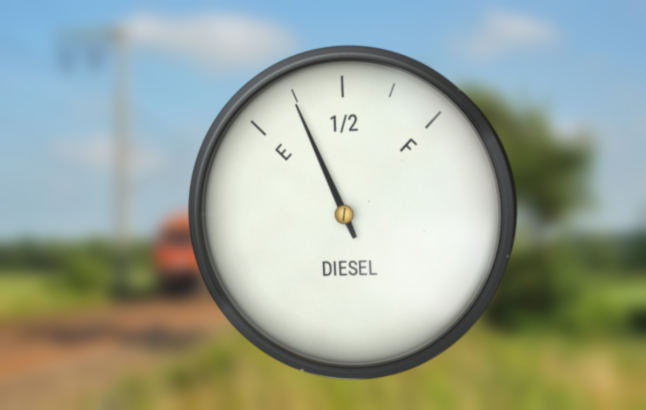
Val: 0.25
